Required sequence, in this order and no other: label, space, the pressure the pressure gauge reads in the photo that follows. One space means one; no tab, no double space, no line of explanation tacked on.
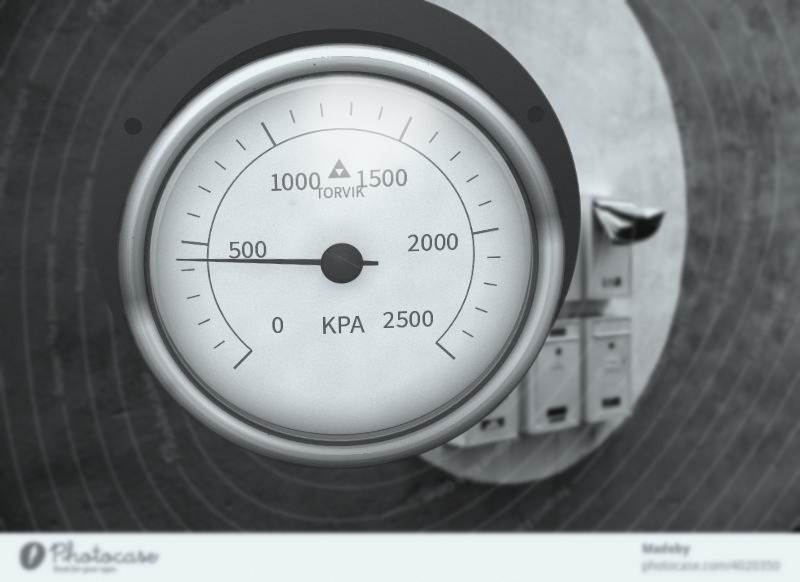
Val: 450 kPa
